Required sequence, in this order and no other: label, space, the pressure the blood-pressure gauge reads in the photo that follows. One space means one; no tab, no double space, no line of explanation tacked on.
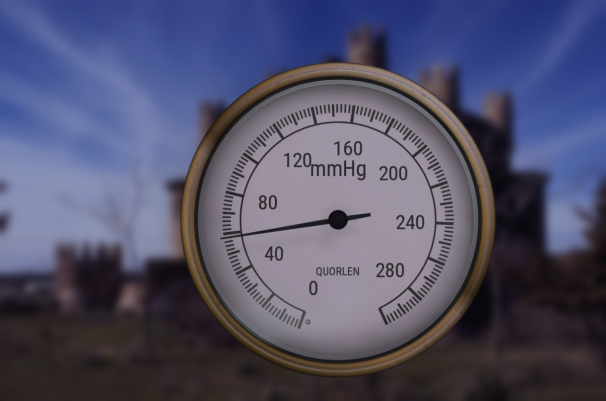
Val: 58 mmHg
